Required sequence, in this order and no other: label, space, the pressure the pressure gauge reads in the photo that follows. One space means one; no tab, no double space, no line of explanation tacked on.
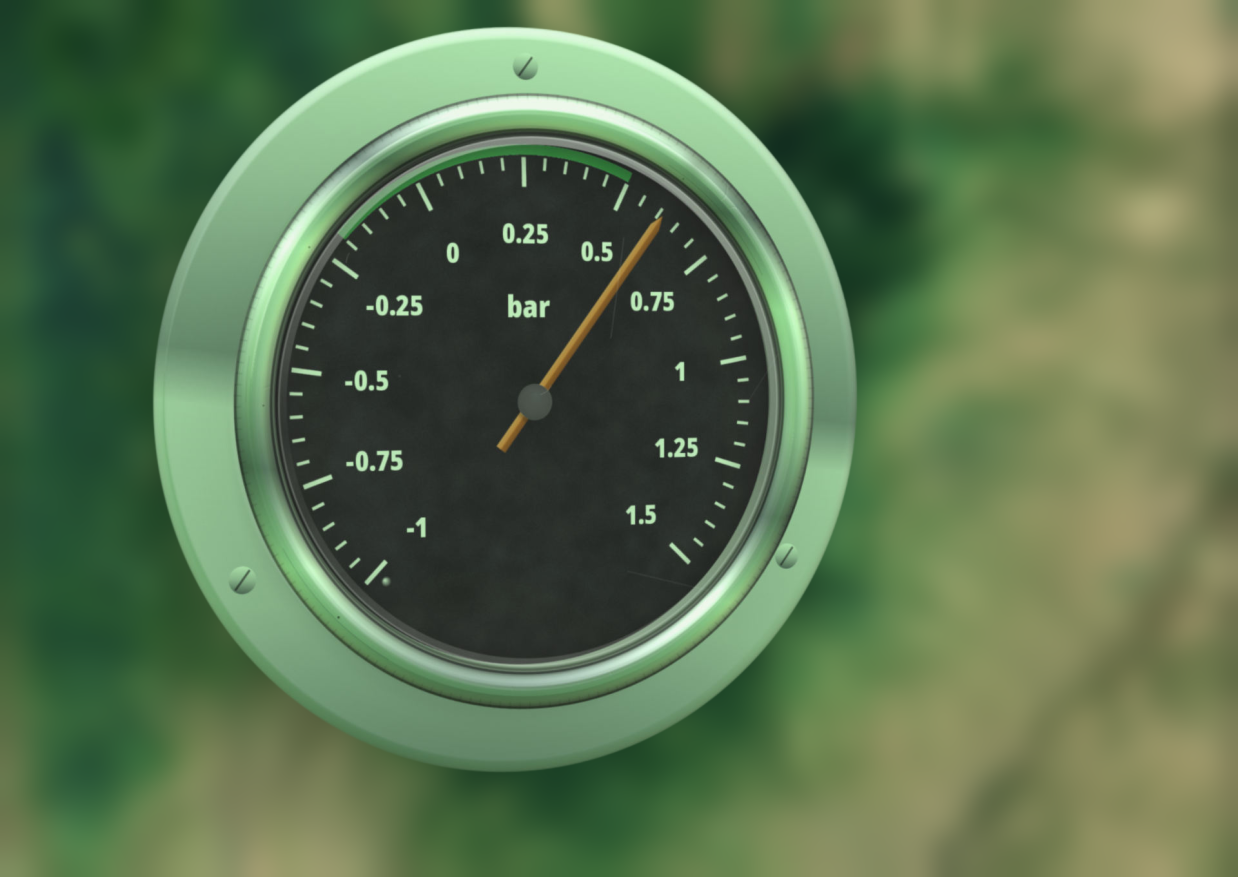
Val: 0.6 bar
